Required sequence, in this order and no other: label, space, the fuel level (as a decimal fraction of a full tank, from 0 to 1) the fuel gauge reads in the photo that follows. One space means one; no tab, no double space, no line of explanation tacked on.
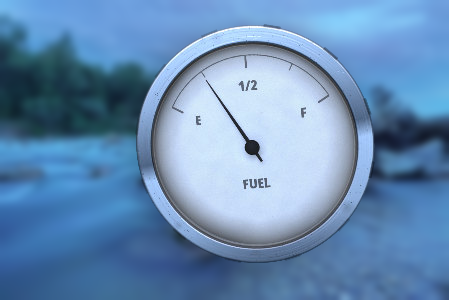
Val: 0.25
